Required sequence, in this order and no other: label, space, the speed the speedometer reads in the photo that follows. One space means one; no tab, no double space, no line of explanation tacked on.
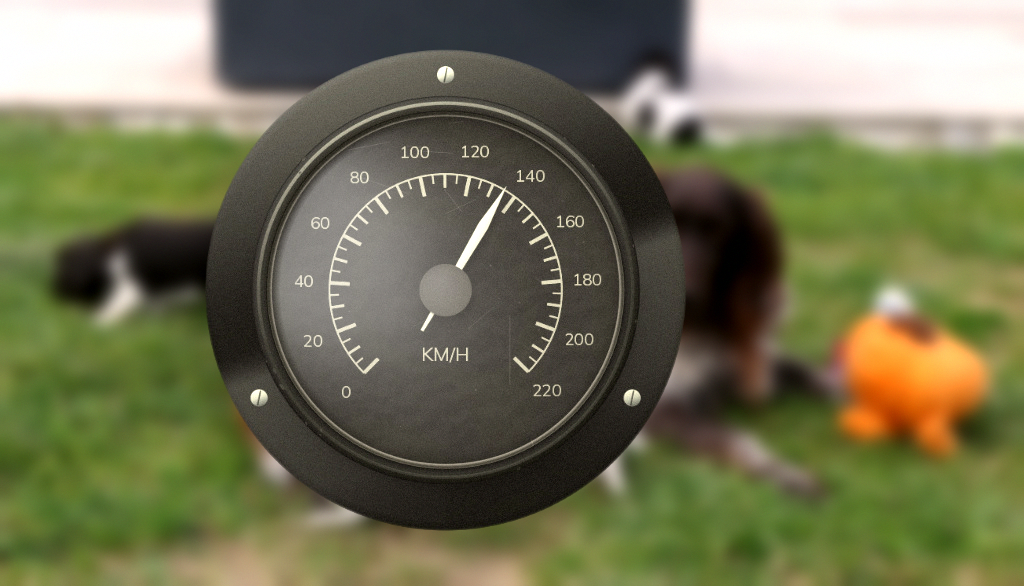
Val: 135 km/h
